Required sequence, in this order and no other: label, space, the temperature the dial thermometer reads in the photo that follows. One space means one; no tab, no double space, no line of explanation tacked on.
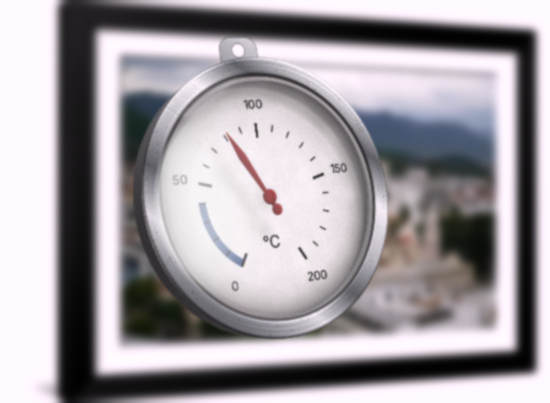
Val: 80 °C
